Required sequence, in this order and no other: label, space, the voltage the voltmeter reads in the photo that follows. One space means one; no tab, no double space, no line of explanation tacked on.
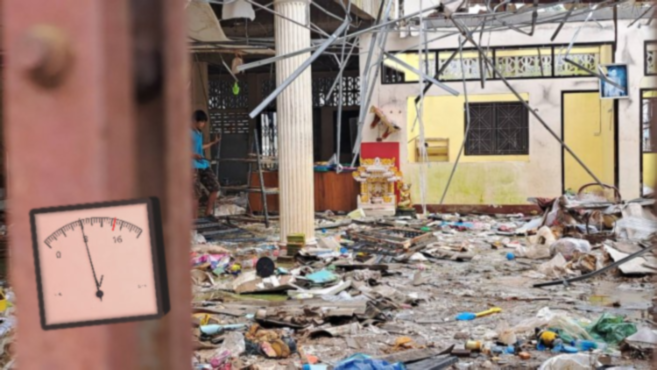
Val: 8 V
